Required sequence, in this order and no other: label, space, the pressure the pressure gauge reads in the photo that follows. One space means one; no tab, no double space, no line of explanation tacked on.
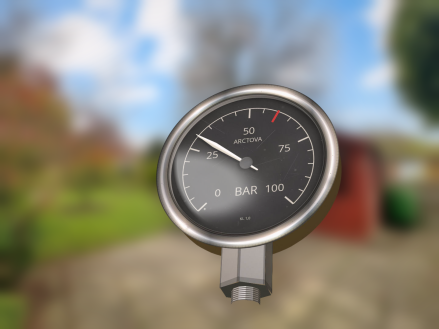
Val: 30 bar
